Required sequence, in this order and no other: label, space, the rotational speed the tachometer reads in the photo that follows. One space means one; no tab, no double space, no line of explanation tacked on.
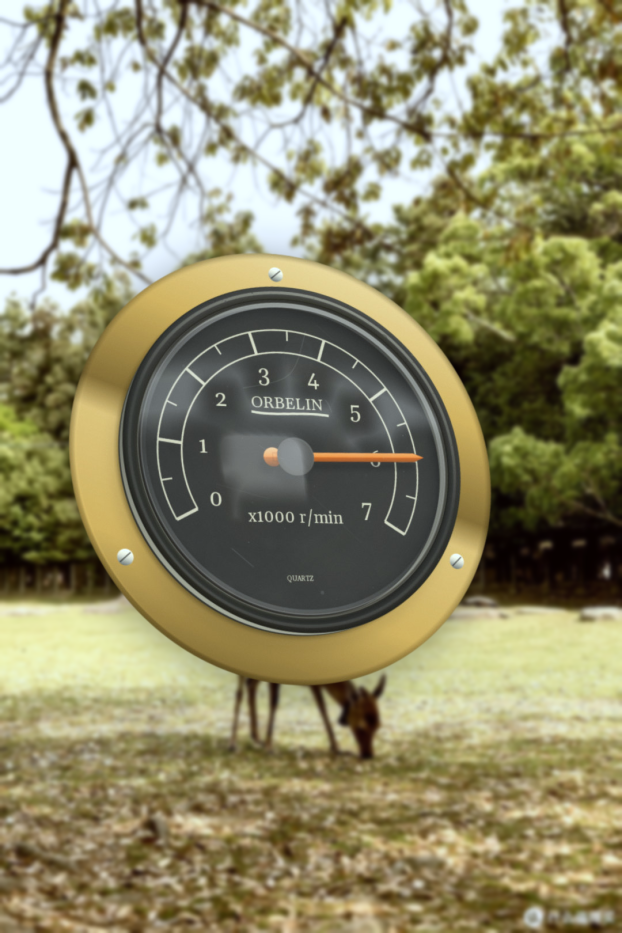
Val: 6000 rpm
